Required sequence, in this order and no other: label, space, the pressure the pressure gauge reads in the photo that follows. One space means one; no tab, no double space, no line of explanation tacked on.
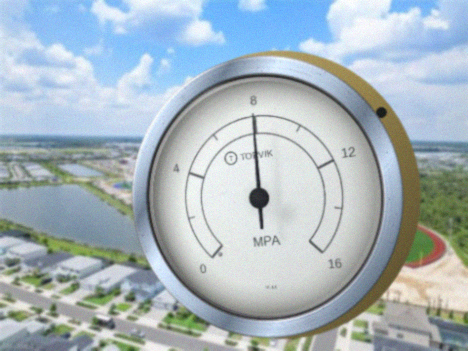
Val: 8 MPa
